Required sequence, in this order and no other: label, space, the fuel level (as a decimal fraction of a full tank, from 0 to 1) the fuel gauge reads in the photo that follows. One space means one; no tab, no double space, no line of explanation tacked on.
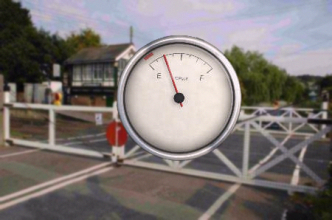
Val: 0.25
